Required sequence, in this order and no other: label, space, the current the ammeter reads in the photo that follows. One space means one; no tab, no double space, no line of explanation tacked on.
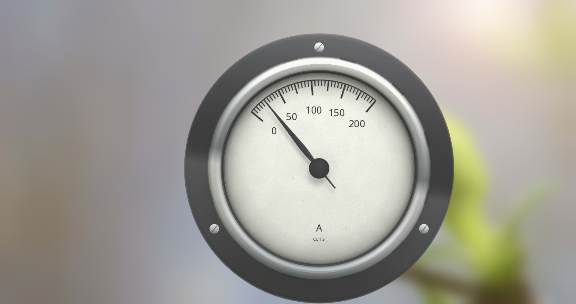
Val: 25 A
